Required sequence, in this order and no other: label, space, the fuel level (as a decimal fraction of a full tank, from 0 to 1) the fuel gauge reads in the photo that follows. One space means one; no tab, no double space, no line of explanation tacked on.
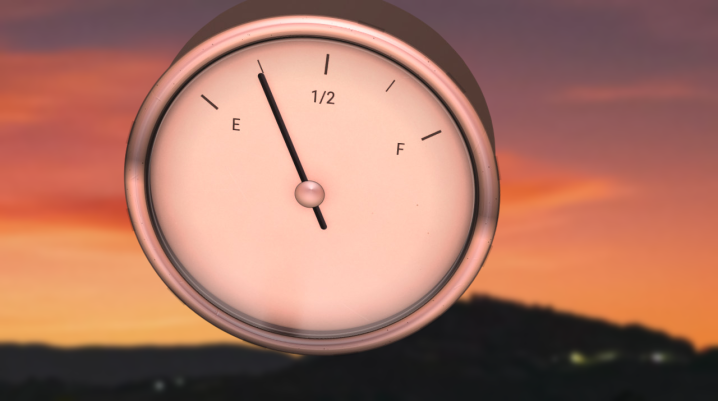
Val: 0.25
